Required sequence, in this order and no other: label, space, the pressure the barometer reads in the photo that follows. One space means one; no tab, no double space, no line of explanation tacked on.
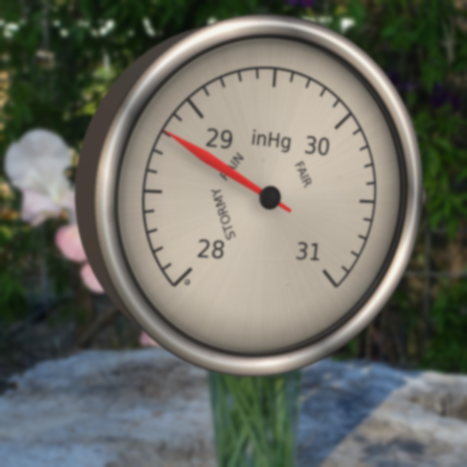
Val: 28.8 inHg
